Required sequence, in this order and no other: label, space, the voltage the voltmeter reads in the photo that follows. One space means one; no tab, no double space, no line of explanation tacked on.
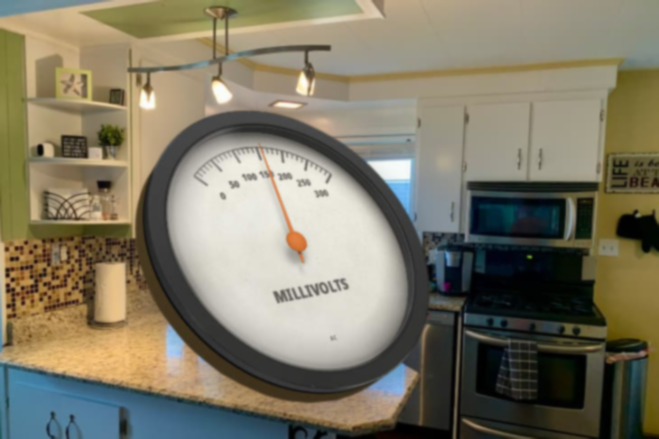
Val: 150 mV
